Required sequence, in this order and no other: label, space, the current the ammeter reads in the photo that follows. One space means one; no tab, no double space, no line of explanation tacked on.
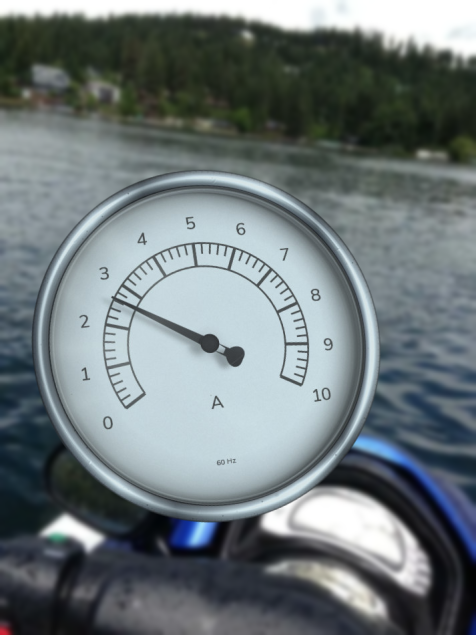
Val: 2.6 A
